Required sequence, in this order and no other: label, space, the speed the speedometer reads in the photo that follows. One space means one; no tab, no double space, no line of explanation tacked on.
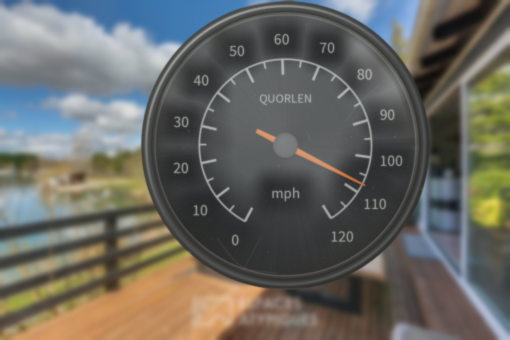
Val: 107.5 mph
